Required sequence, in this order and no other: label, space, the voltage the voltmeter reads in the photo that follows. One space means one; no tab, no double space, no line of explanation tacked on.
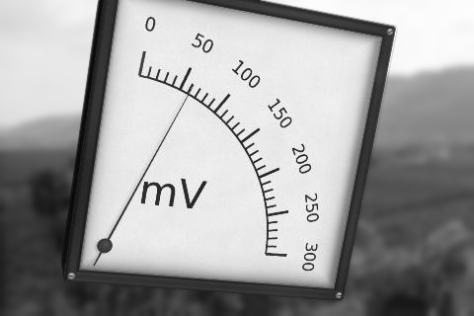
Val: 60 mV
